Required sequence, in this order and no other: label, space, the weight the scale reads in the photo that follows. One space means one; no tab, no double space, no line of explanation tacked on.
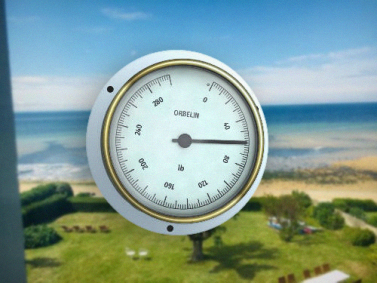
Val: 60 lb
